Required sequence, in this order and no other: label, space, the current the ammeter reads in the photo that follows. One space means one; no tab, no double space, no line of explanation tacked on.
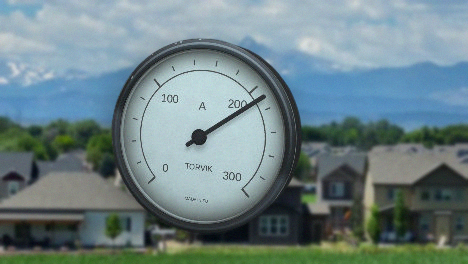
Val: 210 A
